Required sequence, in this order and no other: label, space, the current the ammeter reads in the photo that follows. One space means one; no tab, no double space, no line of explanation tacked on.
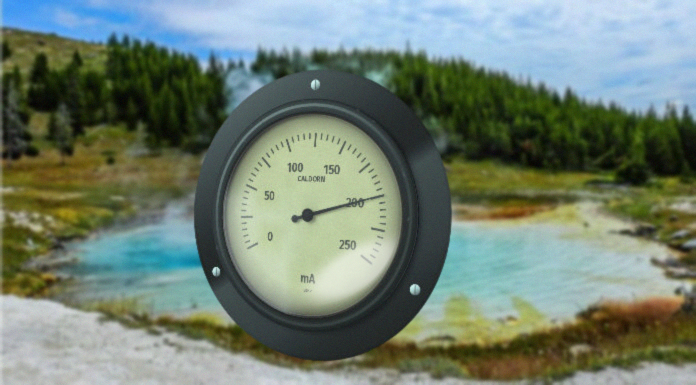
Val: 200 mA
